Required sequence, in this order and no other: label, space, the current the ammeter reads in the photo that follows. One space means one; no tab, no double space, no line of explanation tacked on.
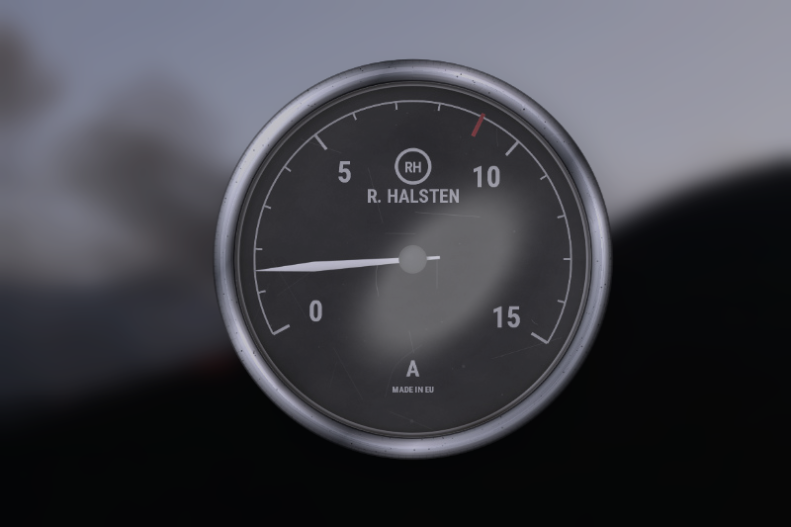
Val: 1.5 A
